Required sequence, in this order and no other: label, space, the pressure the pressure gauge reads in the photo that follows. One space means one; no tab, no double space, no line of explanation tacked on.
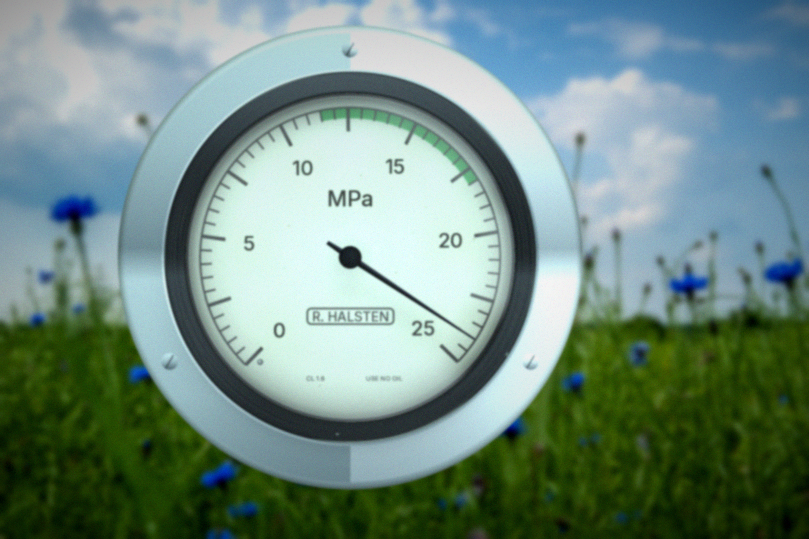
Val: 24 MPa
